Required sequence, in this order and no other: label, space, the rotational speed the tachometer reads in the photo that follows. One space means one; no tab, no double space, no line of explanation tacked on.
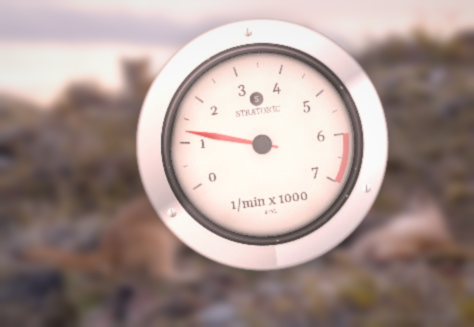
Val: 1250 rpm
